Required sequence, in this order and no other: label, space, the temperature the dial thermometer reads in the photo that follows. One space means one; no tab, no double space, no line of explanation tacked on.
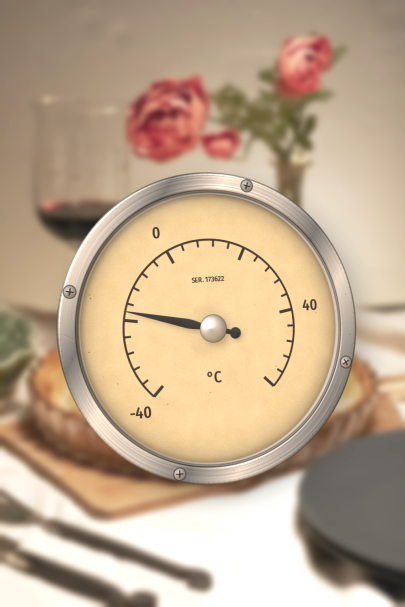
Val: -18 °C
